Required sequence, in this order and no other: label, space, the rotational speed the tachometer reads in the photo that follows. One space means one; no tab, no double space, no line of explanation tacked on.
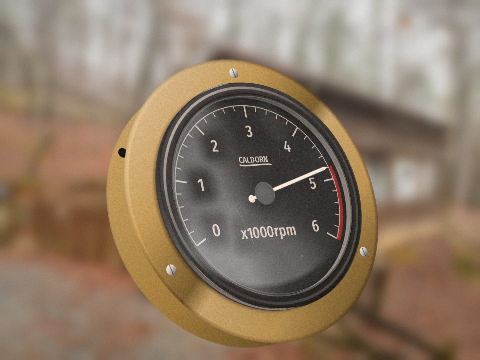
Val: 4800 rpm
